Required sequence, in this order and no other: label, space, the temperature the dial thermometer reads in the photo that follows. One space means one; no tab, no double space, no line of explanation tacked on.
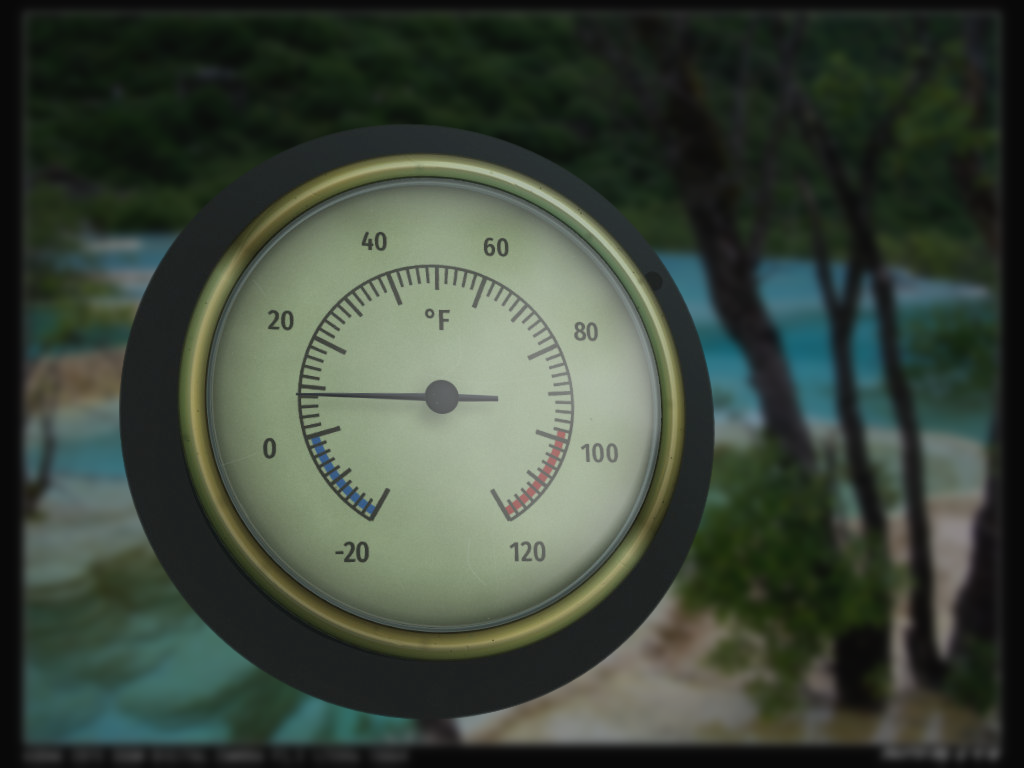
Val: 8 °F
